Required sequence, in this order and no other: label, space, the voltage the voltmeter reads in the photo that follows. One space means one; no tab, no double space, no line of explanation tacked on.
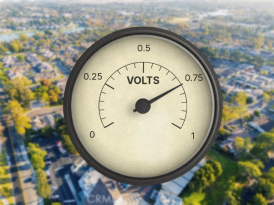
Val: 0.75 V
